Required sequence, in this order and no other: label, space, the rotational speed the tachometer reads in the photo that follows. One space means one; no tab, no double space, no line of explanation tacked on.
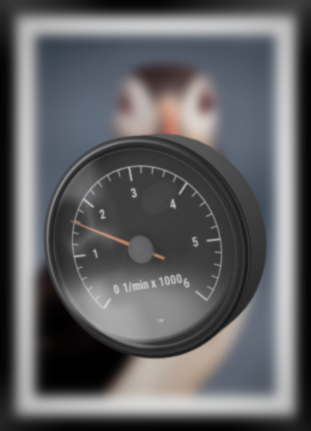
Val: 1600 rpm
